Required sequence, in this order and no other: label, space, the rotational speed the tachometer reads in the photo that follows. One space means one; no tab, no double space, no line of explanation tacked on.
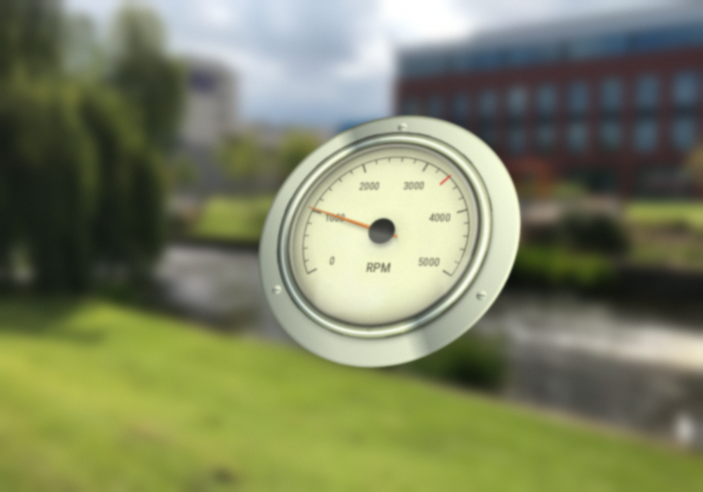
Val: 1000 rpm
